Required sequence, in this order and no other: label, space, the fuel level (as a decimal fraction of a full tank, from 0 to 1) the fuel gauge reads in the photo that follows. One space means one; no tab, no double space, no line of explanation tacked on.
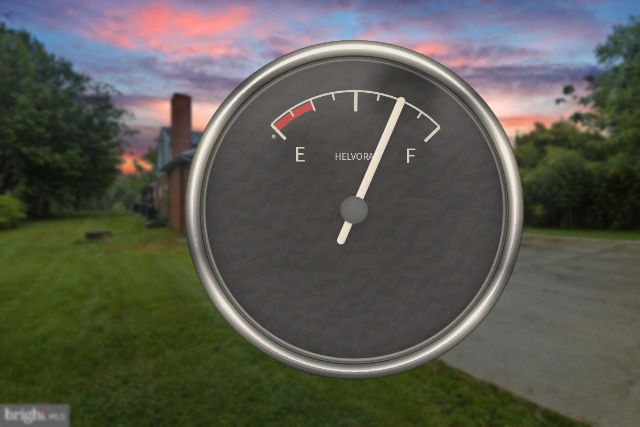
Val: 0.75
